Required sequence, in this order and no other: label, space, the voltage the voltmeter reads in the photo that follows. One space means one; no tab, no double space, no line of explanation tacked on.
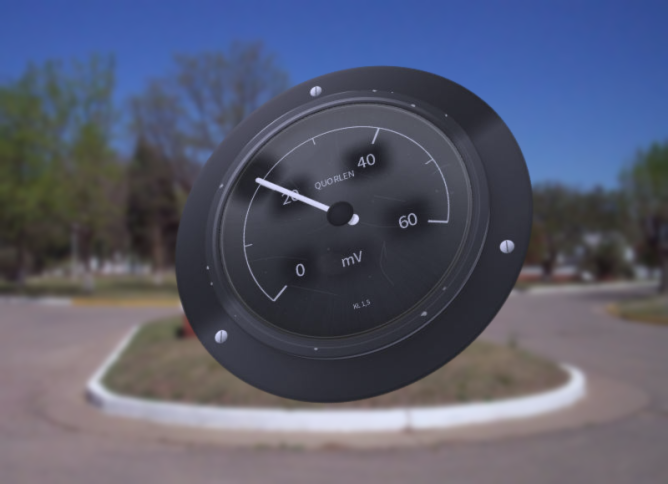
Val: 20 mV
